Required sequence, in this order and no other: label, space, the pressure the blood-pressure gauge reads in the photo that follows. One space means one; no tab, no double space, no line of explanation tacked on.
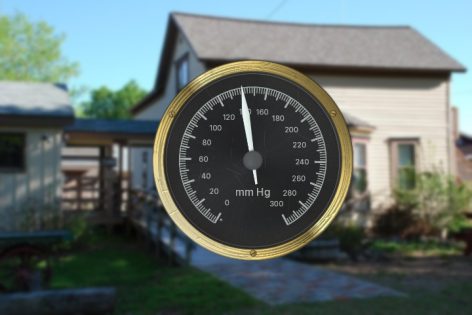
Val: 140 mmHg
